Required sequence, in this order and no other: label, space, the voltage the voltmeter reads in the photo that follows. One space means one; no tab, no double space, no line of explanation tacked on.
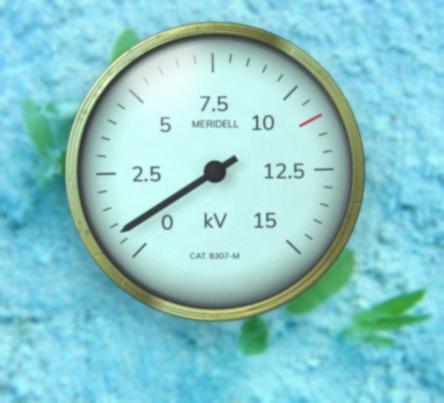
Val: 0.75 kV
